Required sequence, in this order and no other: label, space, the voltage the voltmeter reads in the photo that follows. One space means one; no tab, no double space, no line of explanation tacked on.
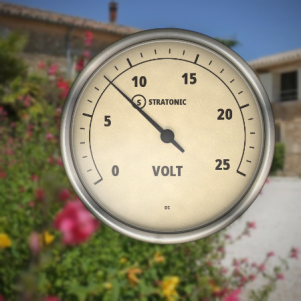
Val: 8 V
